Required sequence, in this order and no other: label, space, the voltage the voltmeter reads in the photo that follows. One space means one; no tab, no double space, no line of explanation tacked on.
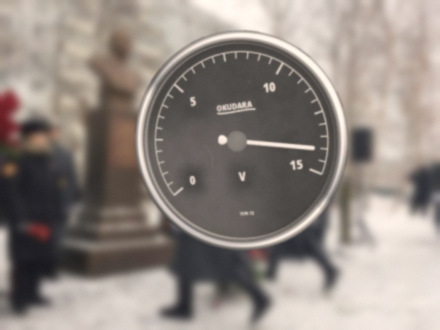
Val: 14 V
